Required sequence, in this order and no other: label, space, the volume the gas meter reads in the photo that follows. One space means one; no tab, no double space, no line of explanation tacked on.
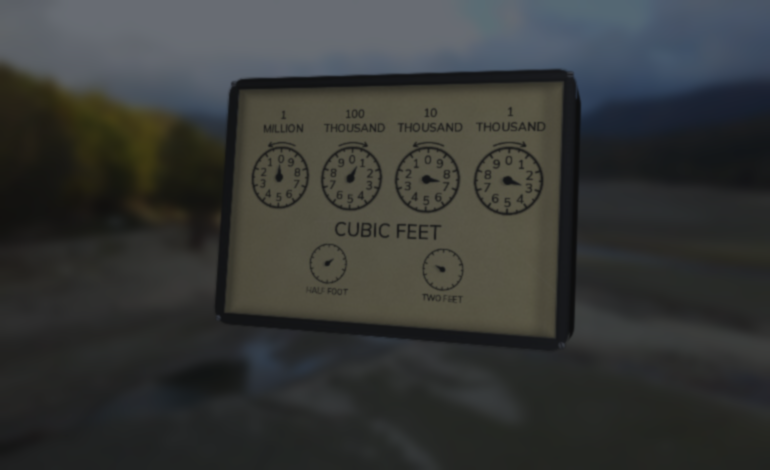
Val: 7300 ft³
